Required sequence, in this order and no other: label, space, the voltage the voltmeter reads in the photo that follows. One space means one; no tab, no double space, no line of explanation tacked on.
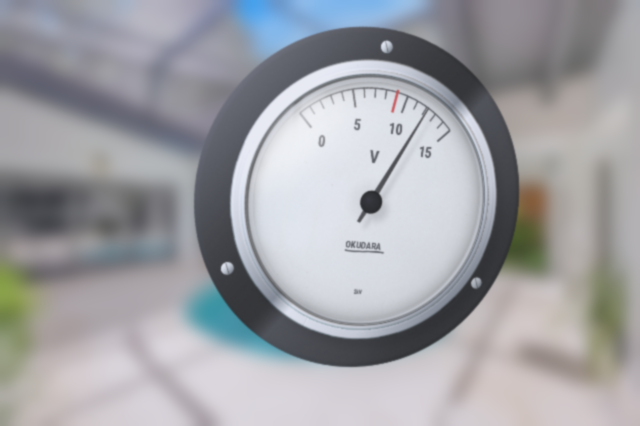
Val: 12 V
